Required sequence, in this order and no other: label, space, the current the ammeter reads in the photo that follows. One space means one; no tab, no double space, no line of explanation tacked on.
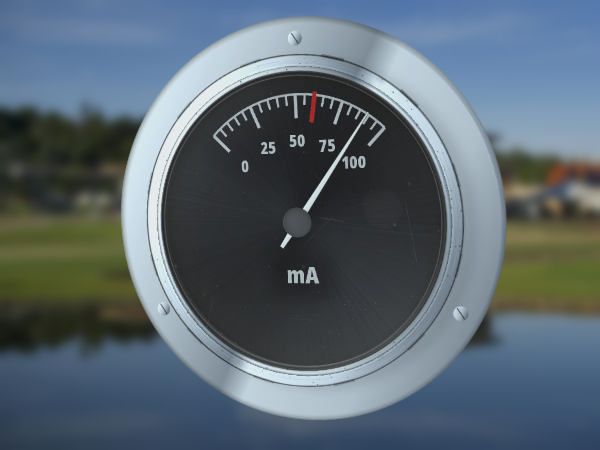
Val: 90 mA
